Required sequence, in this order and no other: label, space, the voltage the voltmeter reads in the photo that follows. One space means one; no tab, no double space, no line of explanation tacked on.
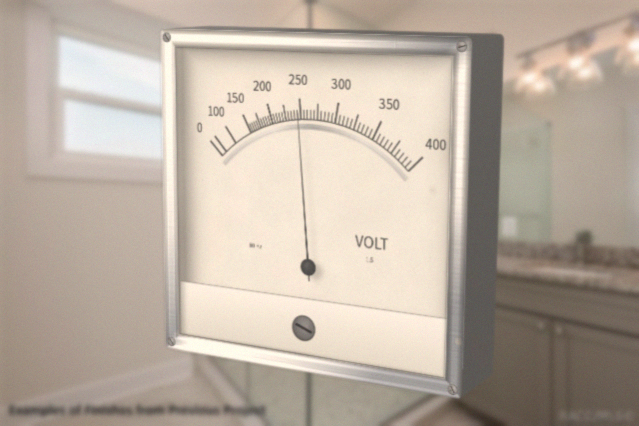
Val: 250 V
